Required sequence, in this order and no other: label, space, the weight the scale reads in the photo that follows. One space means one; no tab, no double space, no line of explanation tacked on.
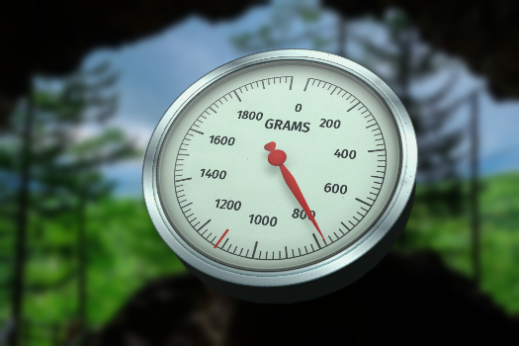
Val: 780 g
